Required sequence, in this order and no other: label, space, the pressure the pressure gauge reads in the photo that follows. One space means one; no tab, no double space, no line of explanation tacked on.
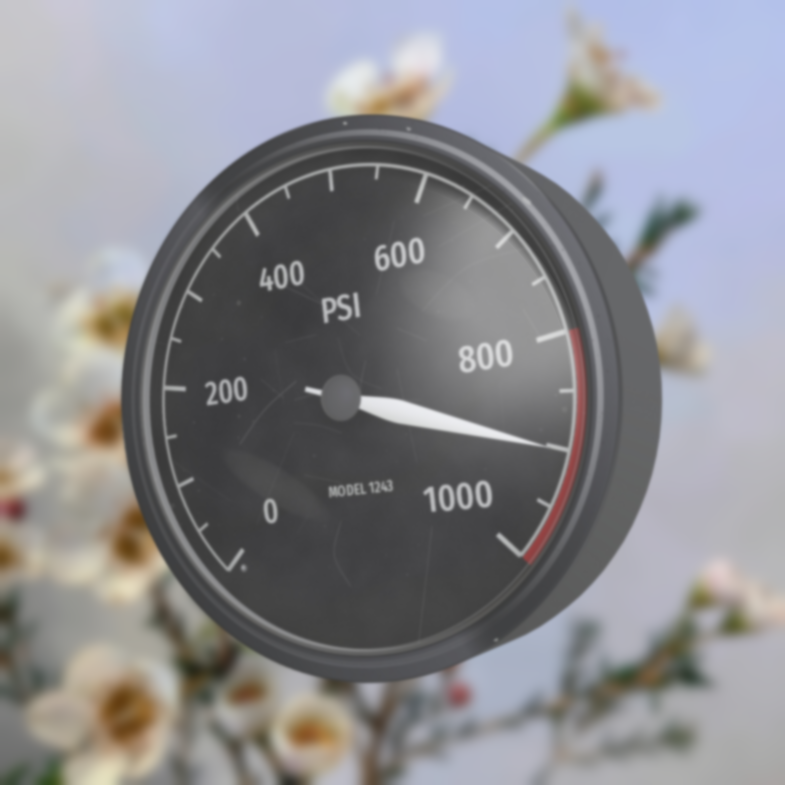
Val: 900 psi
